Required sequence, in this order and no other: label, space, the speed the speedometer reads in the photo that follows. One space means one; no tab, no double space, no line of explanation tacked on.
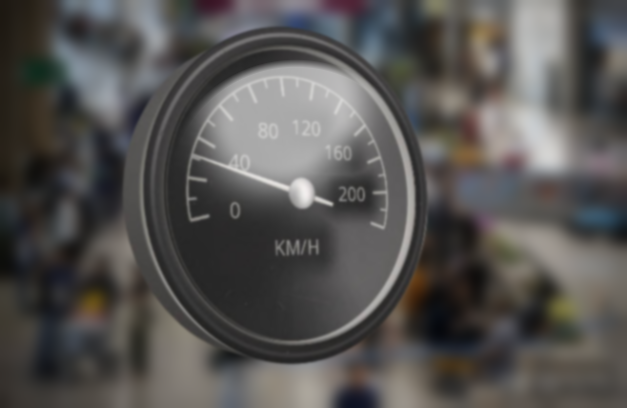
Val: 30 km/h
